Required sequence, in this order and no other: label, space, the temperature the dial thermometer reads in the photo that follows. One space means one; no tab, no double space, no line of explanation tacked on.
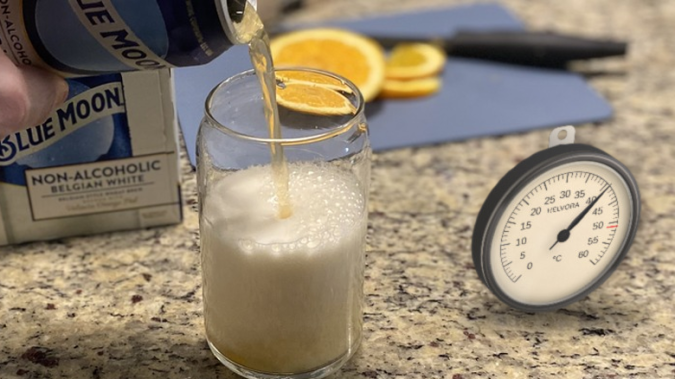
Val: 40 °C
